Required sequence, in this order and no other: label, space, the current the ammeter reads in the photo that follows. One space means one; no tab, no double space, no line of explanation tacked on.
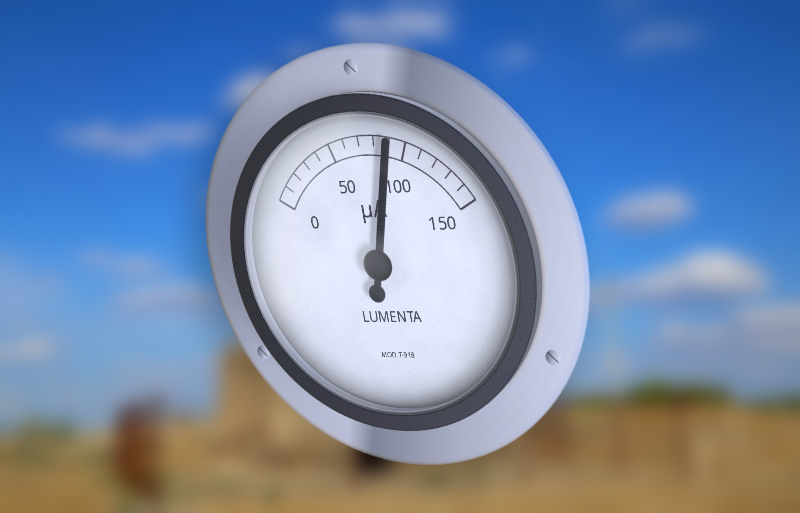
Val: 90 µA
